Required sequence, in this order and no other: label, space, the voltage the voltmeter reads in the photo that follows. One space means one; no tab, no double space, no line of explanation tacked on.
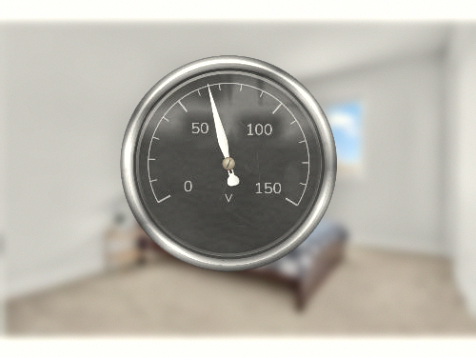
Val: 65 V
